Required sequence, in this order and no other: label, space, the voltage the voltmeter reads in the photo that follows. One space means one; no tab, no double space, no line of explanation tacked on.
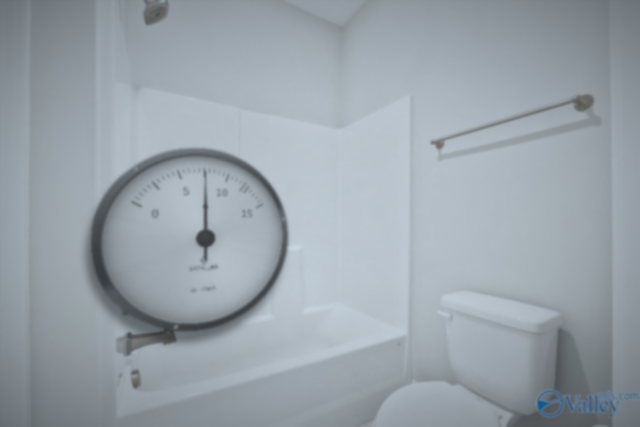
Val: 7.5 V
